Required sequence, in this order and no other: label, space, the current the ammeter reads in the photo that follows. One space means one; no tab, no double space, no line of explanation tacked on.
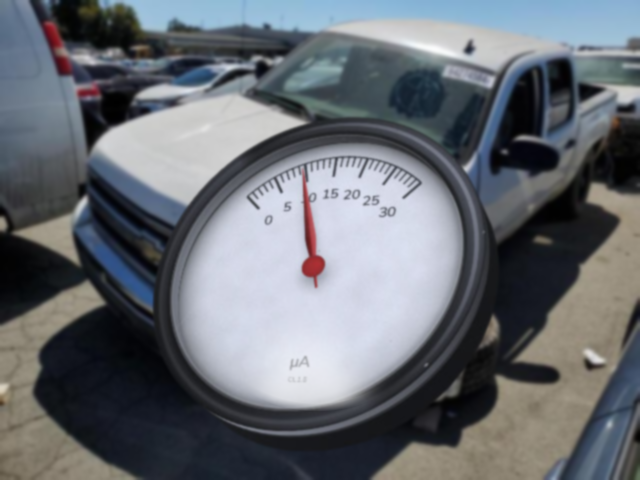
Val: 10 µA
